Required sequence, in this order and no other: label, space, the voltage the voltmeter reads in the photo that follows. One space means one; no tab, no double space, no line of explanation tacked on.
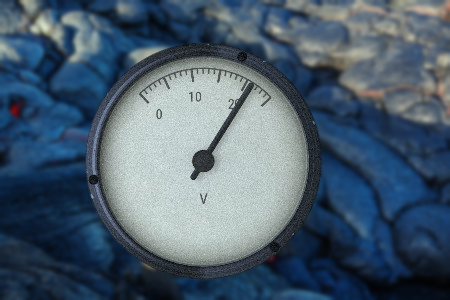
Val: 21 V
